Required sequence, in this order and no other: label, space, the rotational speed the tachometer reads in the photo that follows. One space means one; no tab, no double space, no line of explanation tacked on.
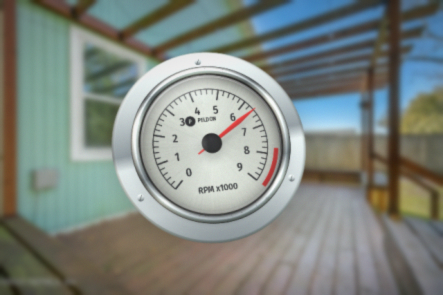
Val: 6400 rpm
